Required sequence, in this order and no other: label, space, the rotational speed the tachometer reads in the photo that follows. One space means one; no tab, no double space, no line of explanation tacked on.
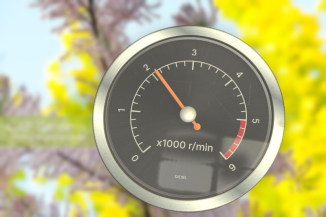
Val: 2100 rpm
